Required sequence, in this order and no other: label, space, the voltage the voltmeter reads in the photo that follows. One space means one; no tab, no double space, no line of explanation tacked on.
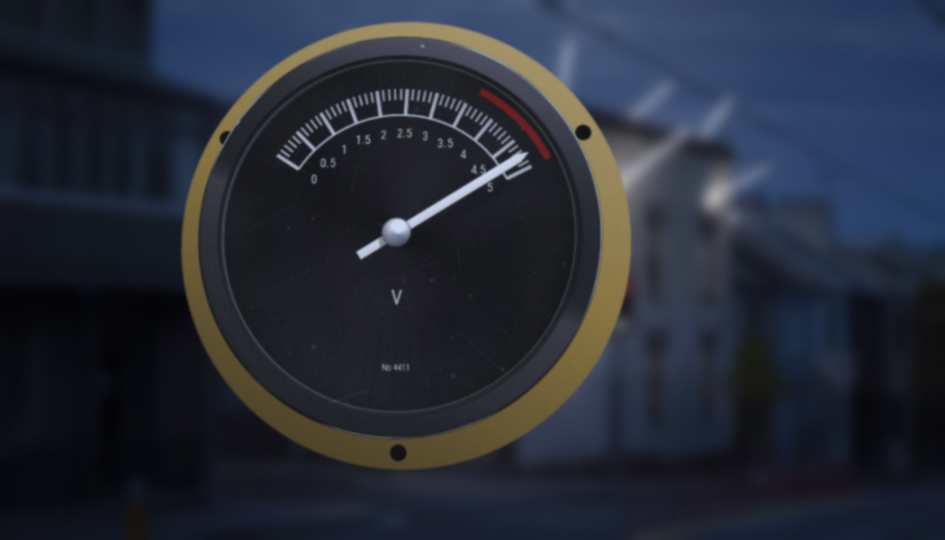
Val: 4.8 V
